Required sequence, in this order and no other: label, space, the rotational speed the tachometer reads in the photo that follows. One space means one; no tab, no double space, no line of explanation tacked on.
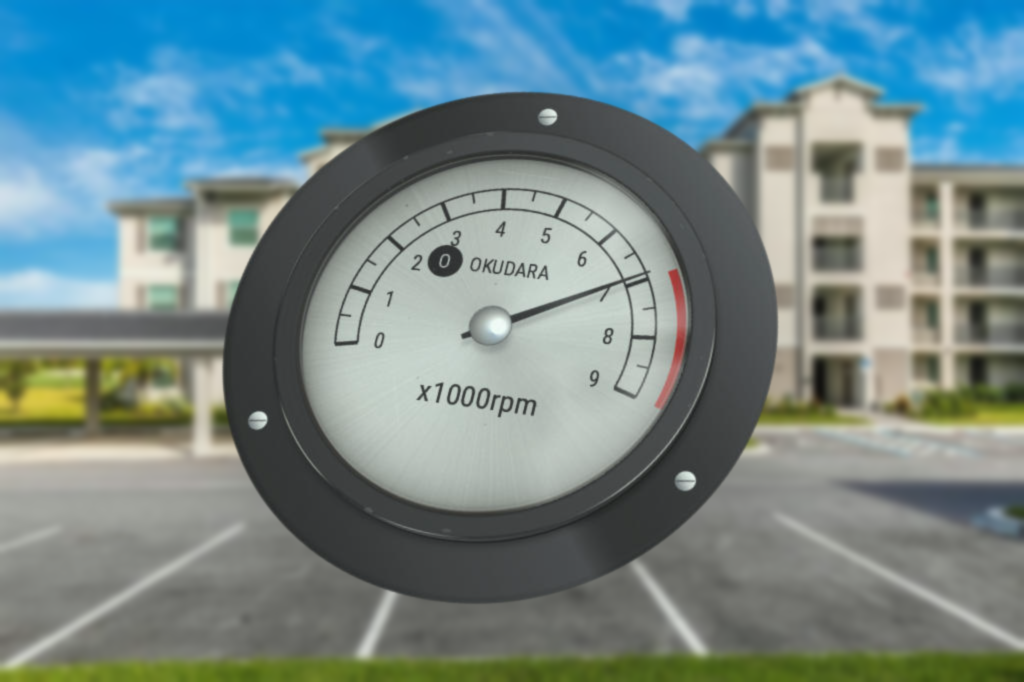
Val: 7000 rpm
